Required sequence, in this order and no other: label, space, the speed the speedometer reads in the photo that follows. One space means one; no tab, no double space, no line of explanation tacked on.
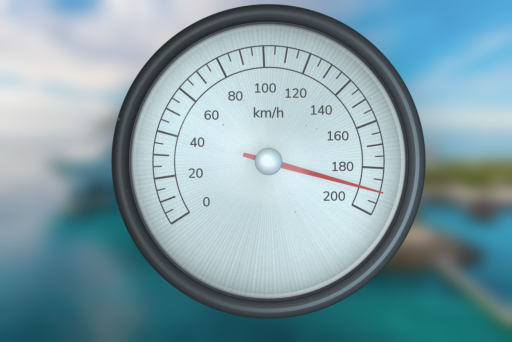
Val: 190 km/h
